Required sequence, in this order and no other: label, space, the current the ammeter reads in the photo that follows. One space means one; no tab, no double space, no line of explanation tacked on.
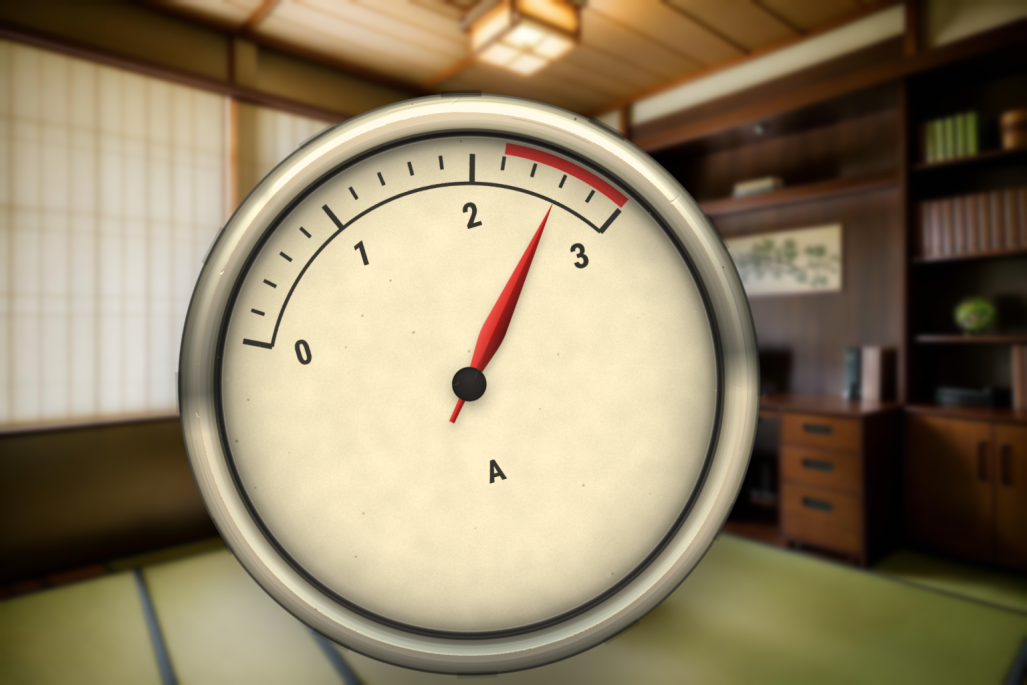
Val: 2.6 A
